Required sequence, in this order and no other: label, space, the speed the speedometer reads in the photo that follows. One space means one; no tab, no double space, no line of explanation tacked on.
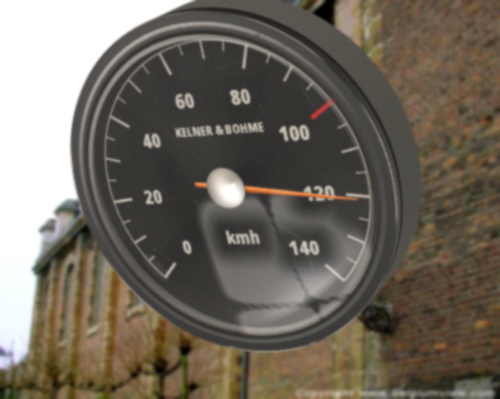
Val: 120 km/h
